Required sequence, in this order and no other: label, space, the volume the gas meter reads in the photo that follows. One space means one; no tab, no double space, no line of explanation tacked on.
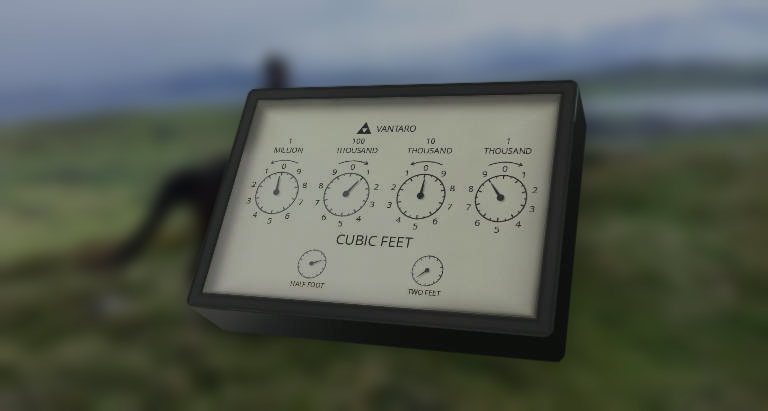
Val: 9900 ft³
